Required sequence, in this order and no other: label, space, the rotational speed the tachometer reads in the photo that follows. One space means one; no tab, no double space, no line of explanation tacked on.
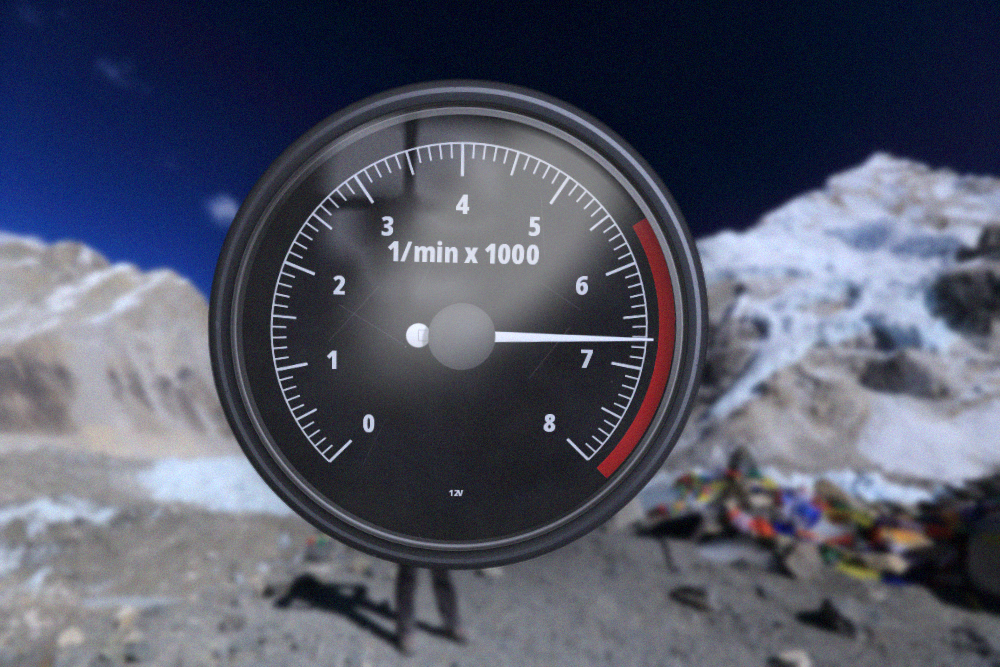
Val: 6700 rpm
